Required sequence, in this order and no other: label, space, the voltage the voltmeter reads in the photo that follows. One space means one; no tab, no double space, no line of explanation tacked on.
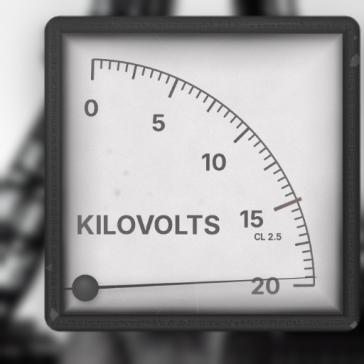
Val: 19.5 kV
